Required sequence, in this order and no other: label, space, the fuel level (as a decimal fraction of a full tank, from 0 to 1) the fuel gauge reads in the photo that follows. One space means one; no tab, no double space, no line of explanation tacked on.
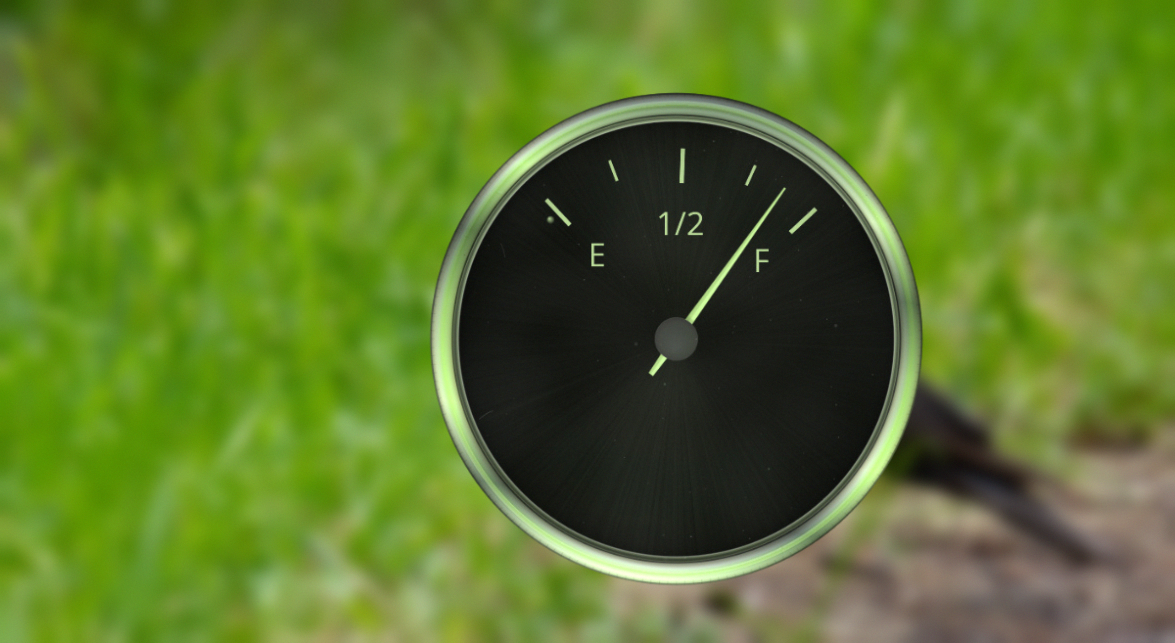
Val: 0.875
